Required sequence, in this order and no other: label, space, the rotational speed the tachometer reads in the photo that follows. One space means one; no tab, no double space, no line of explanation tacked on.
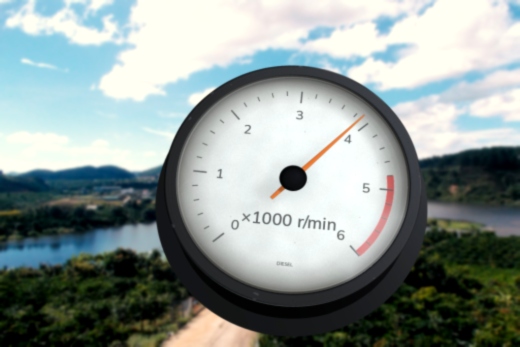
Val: 3900 rpm
